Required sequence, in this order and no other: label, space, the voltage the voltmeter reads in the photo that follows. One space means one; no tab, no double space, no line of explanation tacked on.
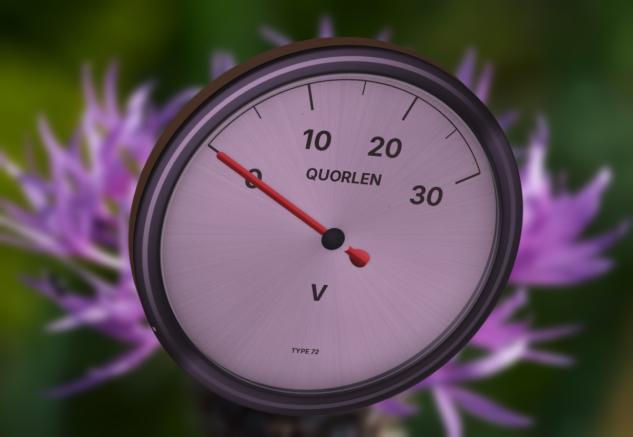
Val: 0 V
